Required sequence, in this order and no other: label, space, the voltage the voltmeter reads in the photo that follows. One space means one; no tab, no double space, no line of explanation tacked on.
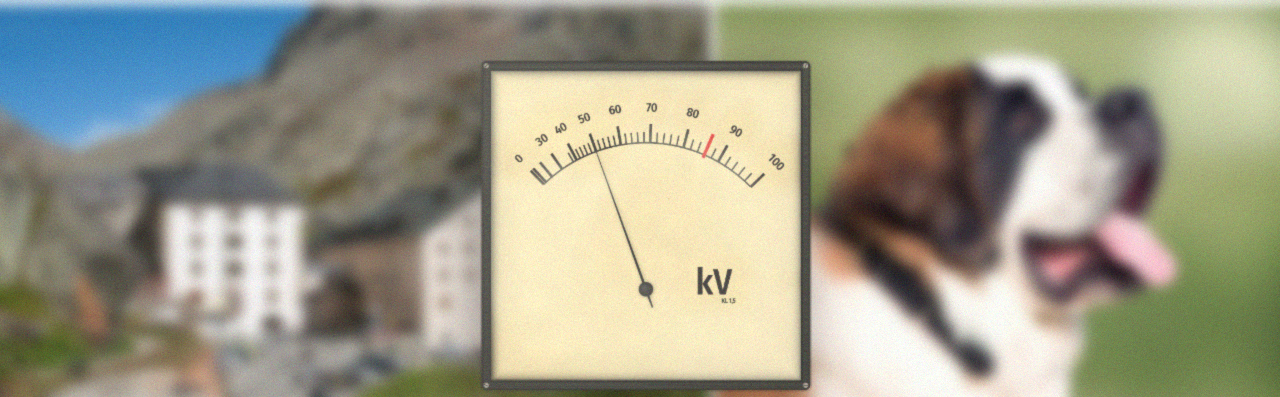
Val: 50 kV
